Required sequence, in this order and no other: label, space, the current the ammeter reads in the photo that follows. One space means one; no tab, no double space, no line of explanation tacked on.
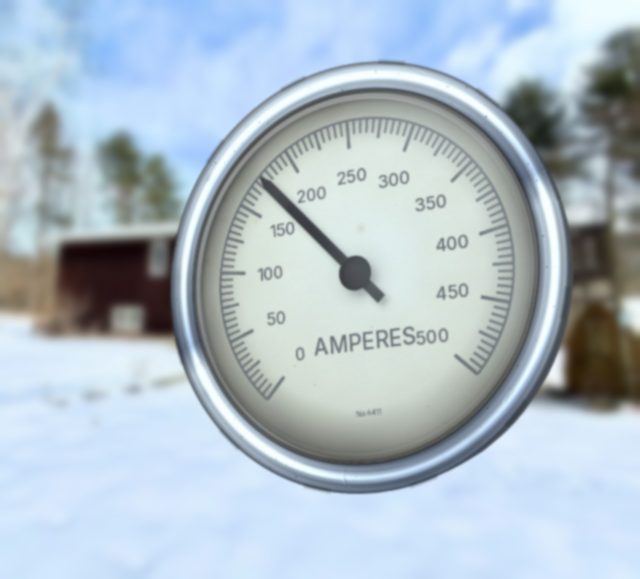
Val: 175 A
